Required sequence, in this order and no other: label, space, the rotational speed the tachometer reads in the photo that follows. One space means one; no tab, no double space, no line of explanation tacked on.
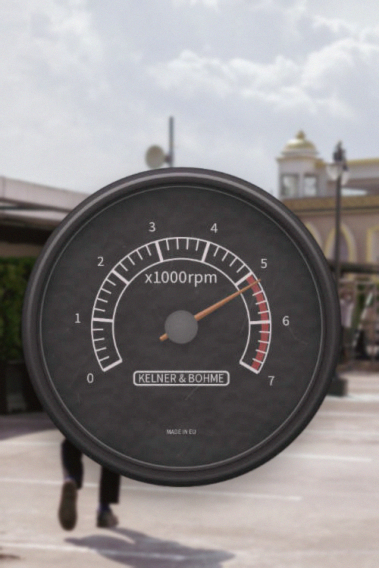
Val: 5200 rpm
